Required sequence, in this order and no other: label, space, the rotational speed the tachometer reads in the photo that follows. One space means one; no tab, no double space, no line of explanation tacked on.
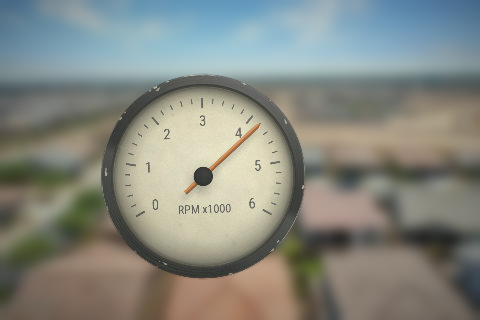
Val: 4200 rpm
